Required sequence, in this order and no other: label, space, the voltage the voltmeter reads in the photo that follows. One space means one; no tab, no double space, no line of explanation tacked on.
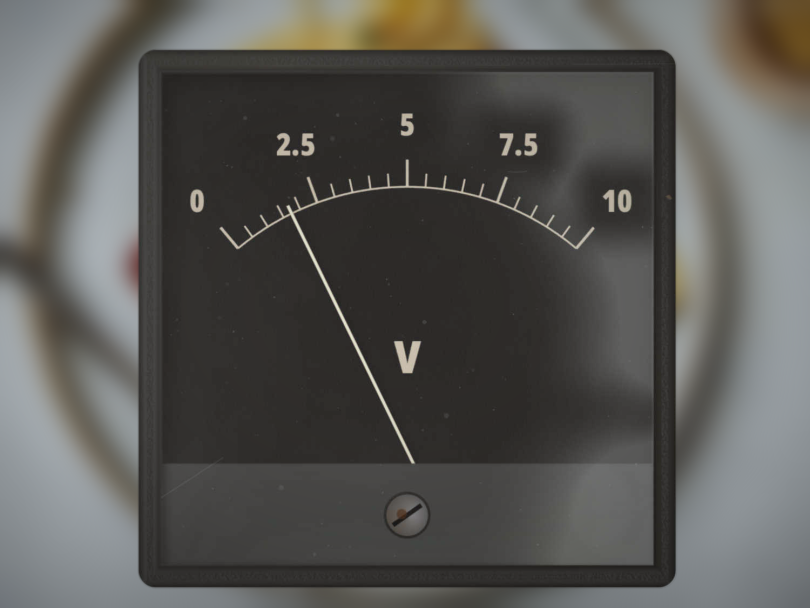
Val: 1.75 V
